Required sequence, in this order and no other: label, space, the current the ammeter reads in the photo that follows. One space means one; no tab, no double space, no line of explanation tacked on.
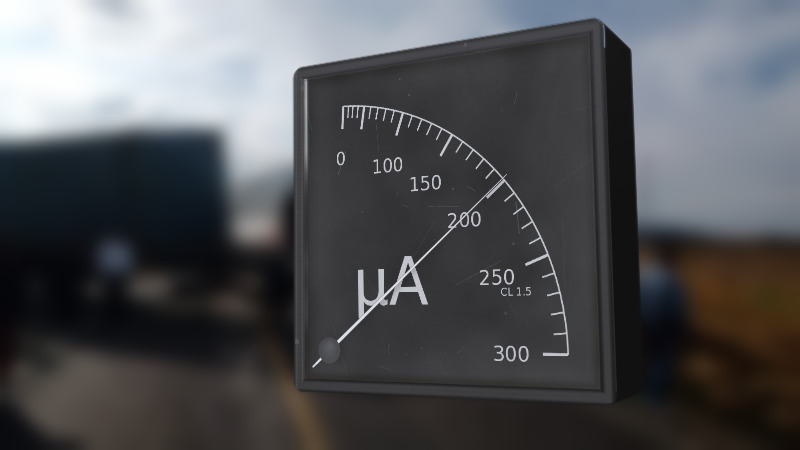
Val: 200 µA
